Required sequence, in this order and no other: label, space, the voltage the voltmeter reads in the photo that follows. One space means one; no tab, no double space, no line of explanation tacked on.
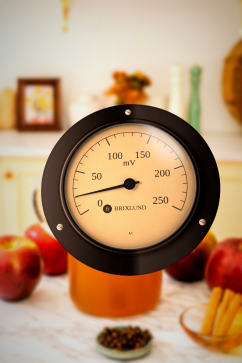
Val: 20 mV
